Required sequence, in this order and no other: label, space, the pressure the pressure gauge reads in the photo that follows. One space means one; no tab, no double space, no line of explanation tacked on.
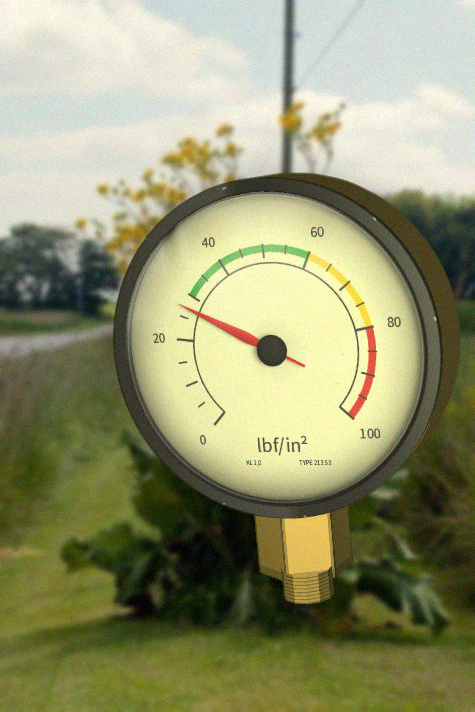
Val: 27.5 psi
